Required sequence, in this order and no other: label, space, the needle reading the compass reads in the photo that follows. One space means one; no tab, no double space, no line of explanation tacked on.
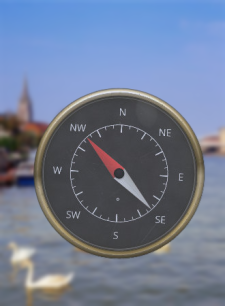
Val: 315 °
